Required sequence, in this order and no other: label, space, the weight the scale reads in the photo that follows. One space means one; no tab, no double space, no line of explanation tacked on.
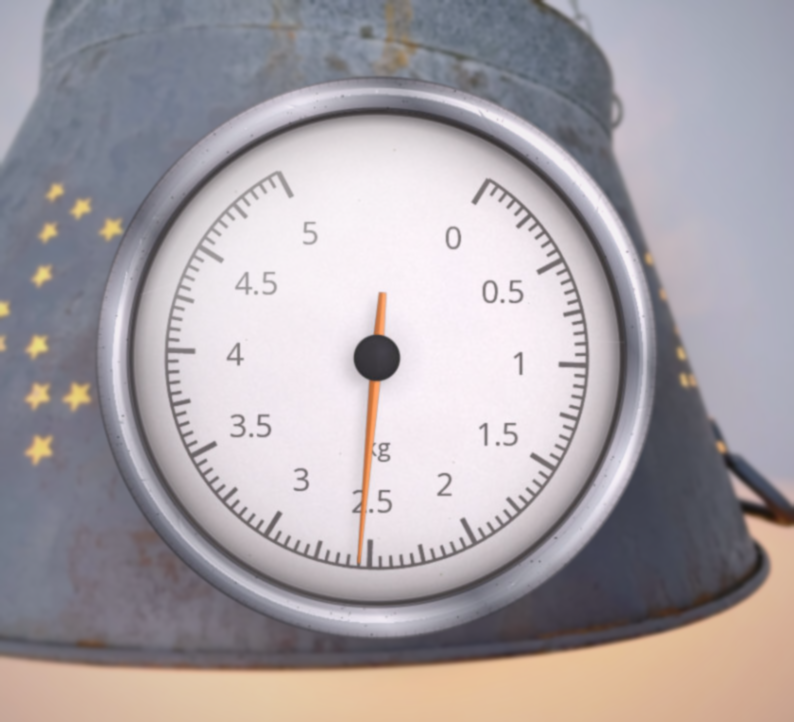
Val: 2.55 kg
